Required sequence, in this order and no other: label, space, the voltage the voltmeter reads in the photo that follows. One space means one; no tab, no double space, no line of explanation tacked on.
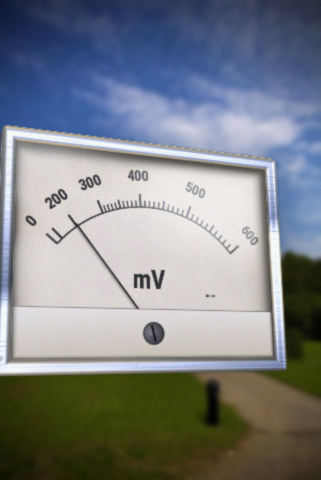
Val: 200 mV
